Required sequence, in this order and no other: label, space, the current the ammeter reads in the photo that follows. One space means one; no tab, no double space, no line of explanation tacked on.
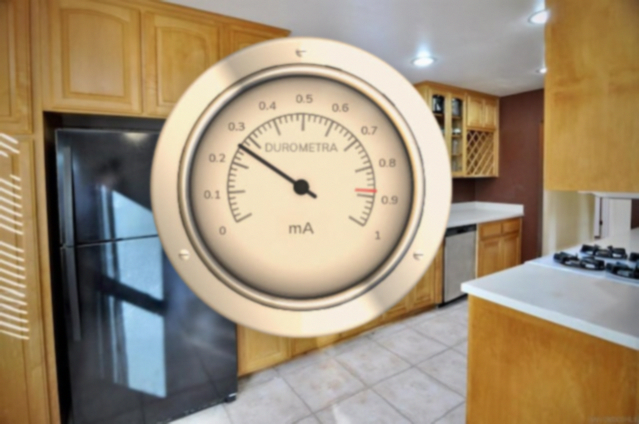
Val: 0.26 mA
